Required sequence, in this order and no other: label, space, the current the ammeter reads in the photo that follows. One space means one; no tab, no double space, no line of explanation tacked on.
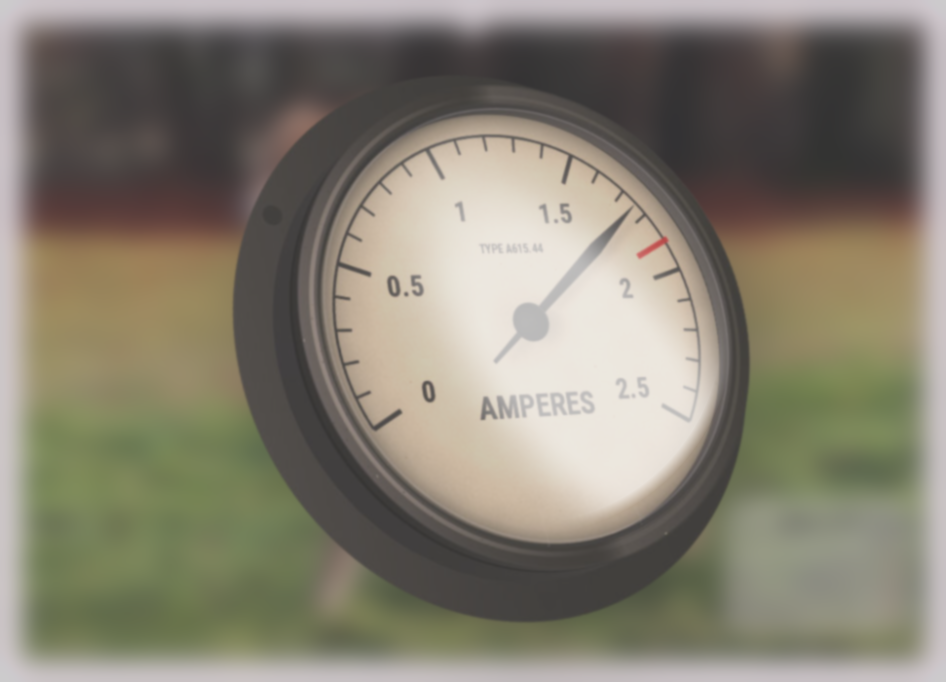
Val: 1.75 A
